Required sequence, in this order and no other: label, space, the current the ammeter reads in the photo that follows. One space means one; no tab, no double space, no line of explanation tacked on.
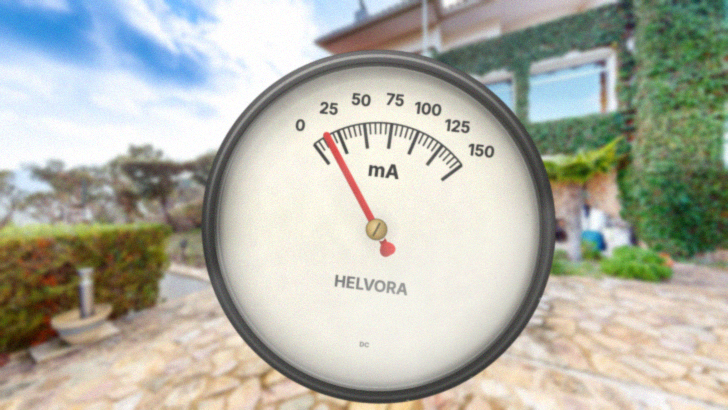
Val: 15 mA
